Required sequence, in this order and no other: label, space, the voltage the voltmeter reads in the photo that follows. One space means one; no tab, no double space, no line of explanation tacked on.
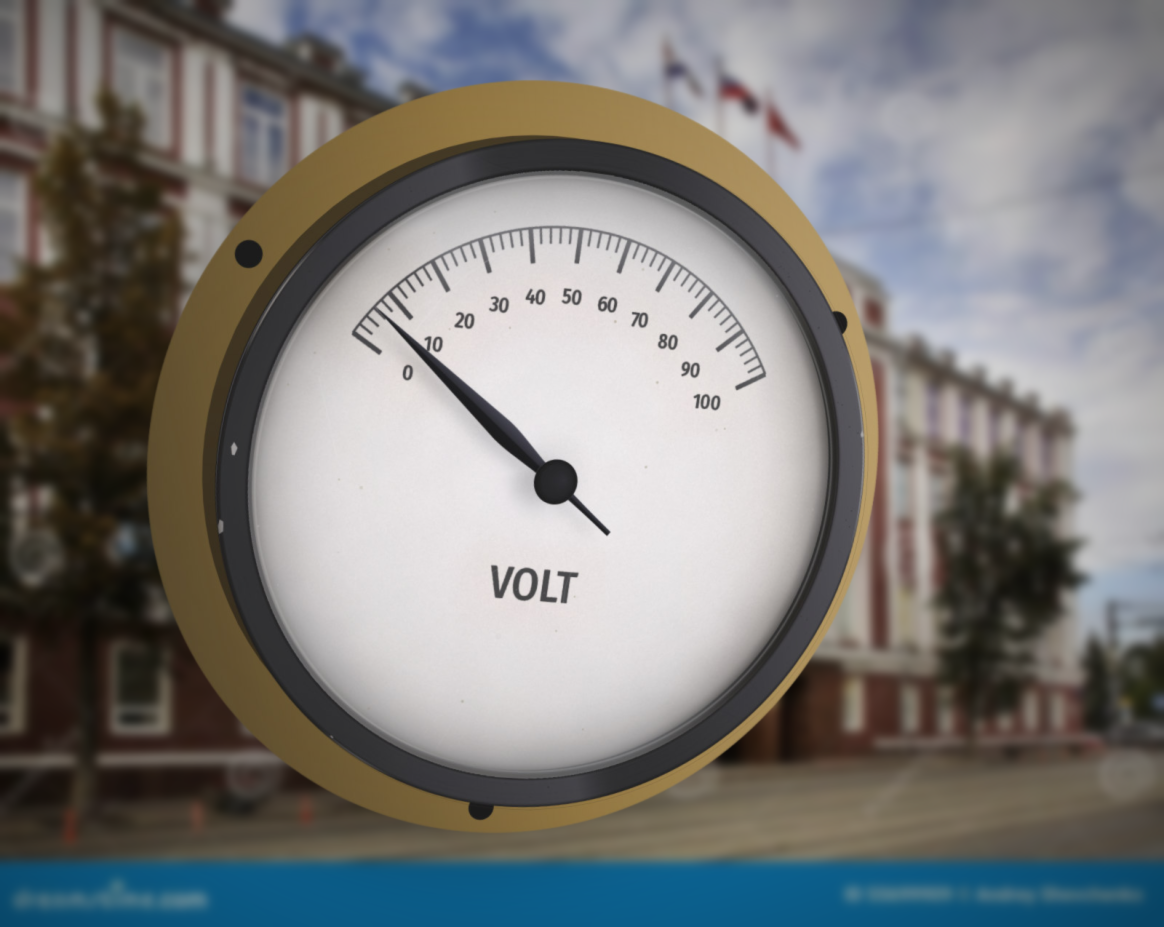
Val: 6 V
